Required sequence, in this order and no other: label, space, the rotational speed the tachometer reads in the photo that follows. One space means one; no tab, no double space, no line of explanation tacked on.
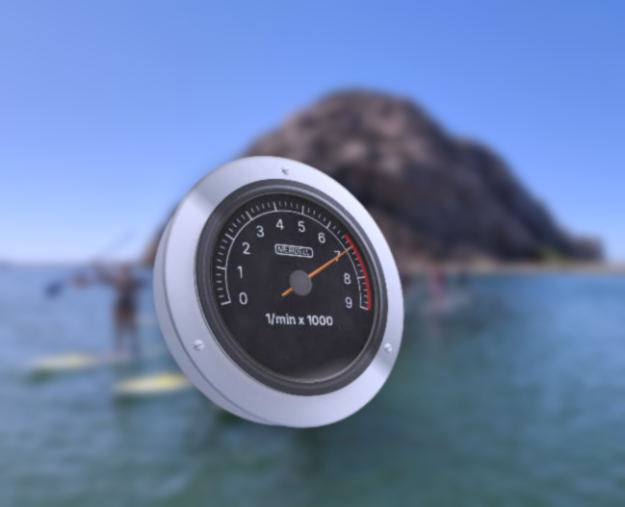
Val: 7000 rpm
